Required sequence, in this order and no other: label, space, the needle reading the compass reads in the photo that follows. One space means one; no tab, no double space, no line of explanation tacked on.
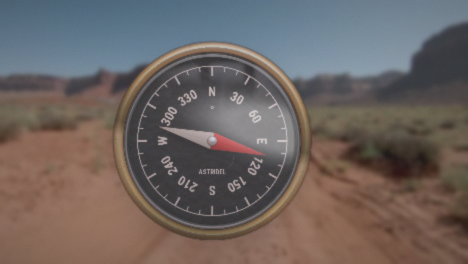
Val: 105 °
